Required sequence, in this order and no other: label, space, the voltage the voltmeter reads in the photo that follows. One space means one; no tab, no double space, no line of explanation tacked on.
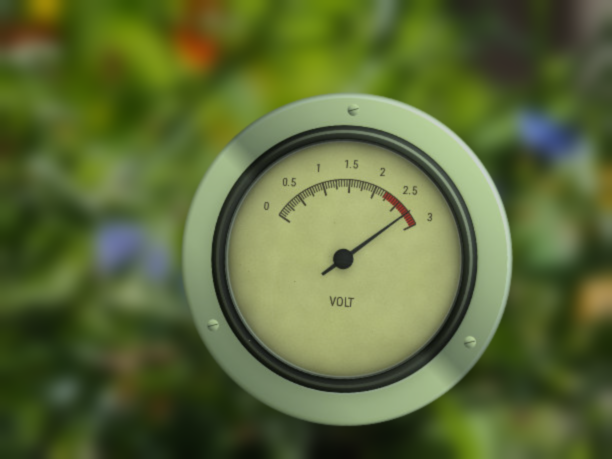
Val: 2.75 V
